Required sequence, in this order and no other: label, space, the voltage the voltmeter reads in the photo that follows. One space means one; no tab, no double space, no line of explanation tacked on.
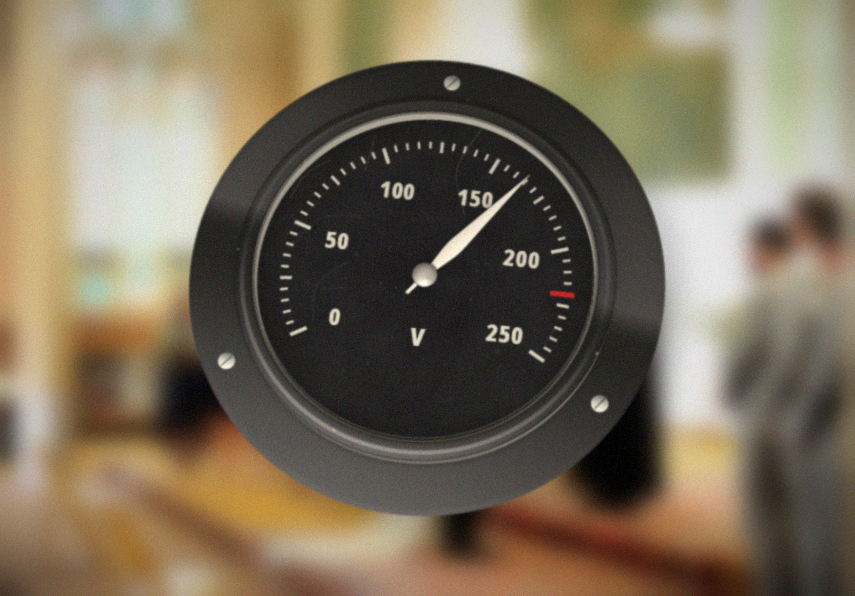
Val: 165 V
